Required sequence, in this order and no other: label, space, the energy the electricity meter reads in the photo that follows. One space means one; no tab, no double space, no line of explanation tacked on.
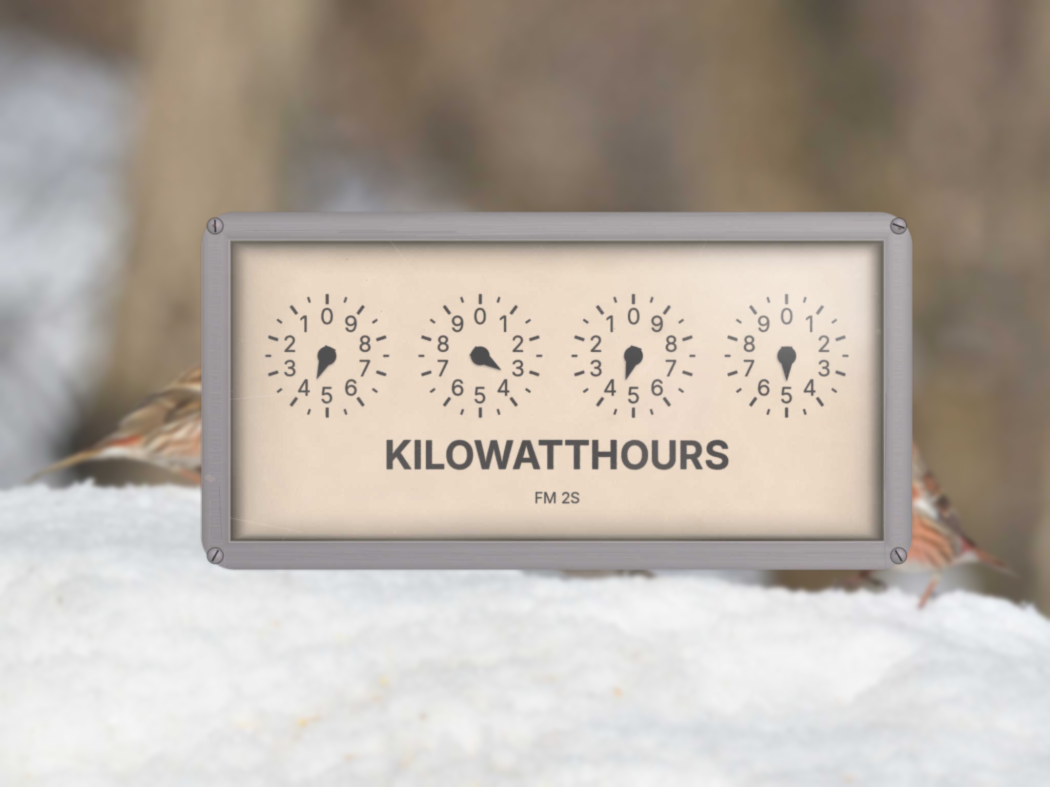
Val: 4345 kWh
